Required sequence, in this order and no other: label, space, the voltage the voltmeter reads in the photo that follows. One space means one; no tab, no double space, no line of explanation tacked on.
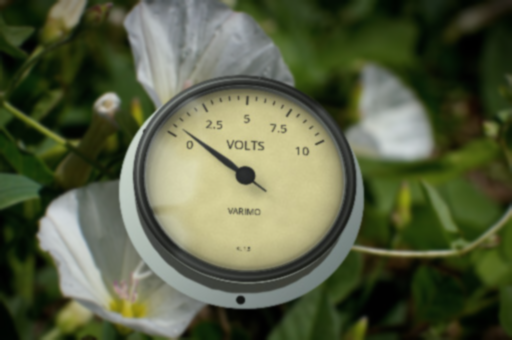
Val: 0.5 V
